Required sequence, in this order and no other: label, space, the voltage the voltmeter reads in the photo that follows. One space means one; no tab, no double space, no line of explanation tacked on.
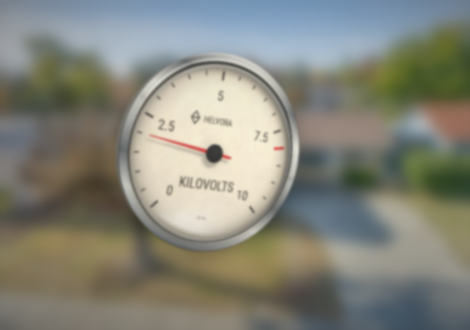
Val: 2 kV
